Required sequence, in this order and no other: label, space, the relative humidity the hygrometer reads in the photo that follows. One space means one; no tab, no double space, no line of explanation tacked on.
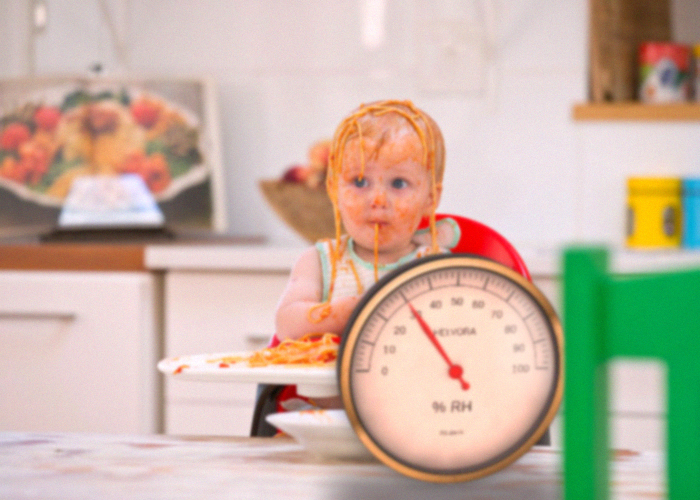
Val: 30 %
